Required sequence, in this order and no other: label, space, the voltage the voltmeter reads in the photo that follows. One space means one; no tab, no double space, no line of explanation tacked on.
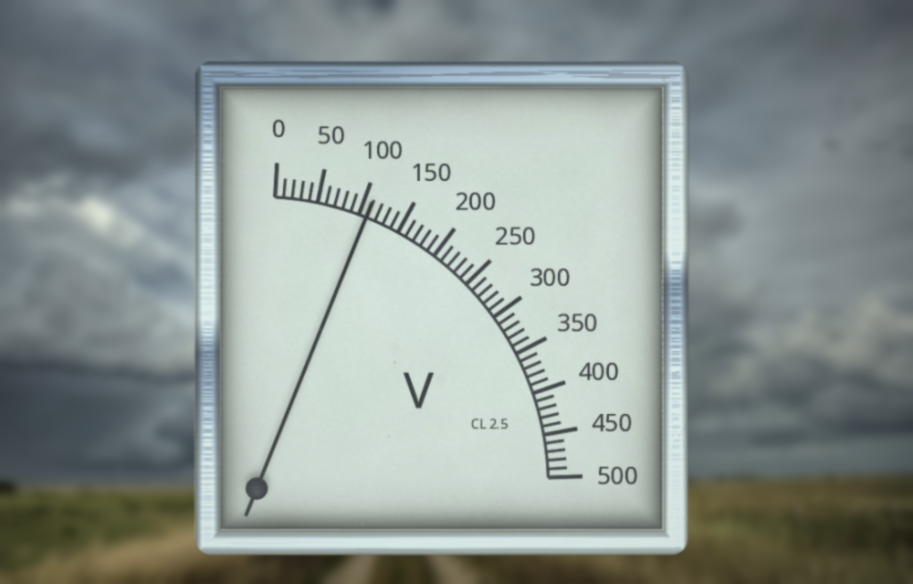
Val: 110 V
